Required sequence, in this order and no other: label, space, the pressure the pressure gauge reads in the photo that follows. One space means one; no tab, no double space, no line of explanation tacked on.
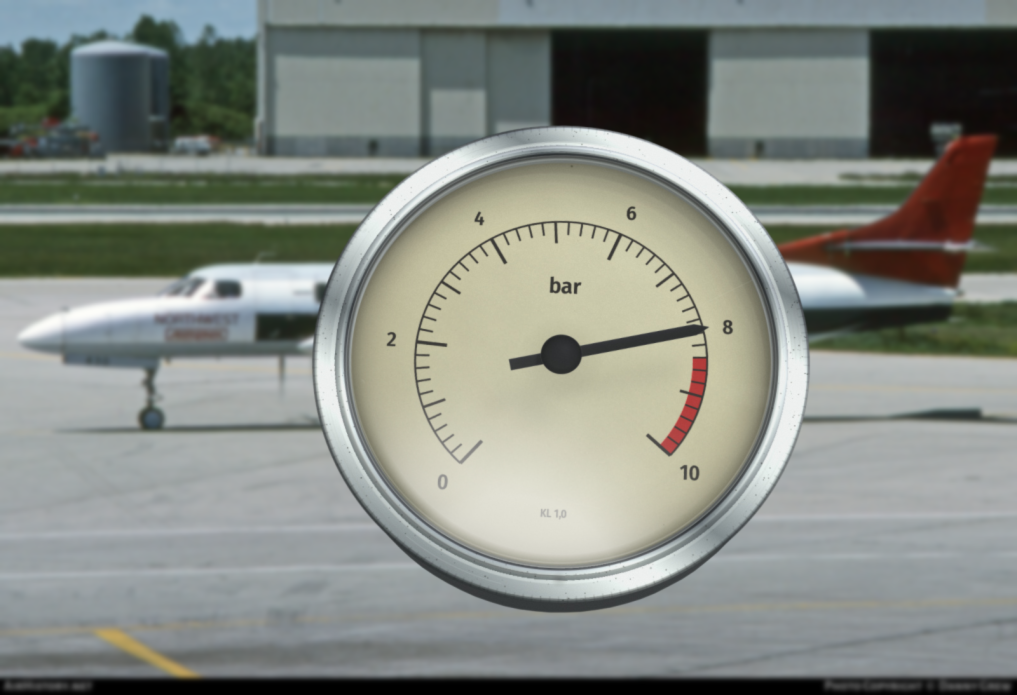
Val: 8 bar
